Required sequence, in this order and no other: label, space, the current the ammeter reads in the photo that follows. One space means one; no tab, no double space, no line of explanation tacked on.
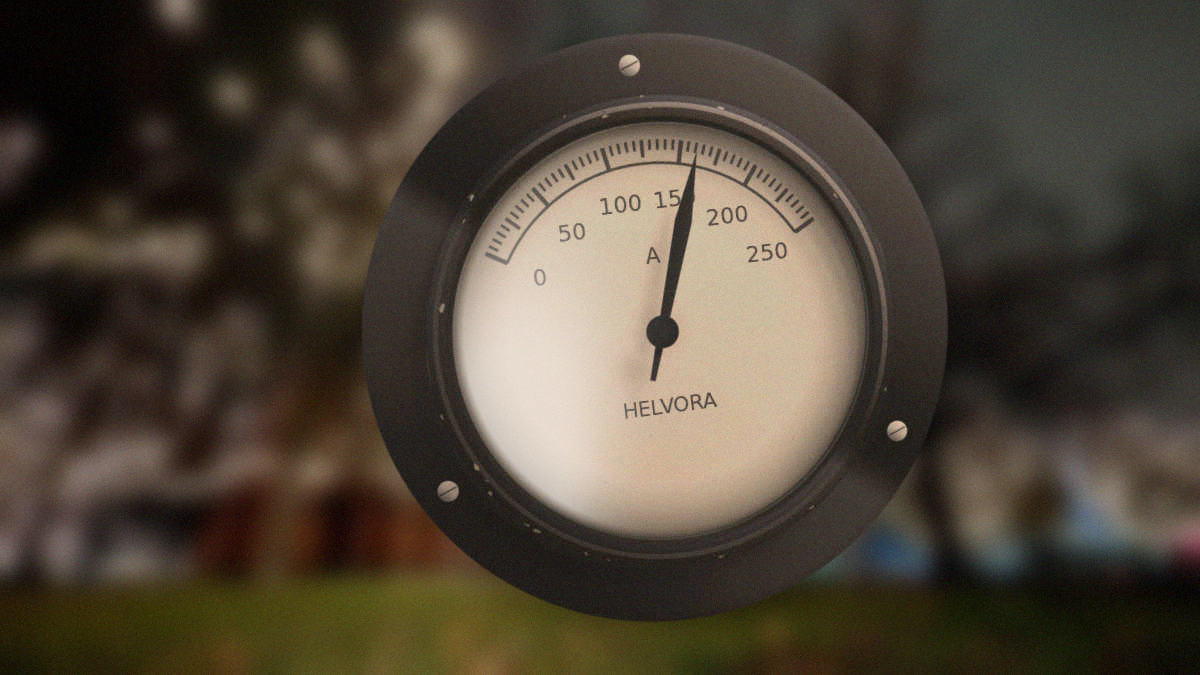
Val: 160 A
